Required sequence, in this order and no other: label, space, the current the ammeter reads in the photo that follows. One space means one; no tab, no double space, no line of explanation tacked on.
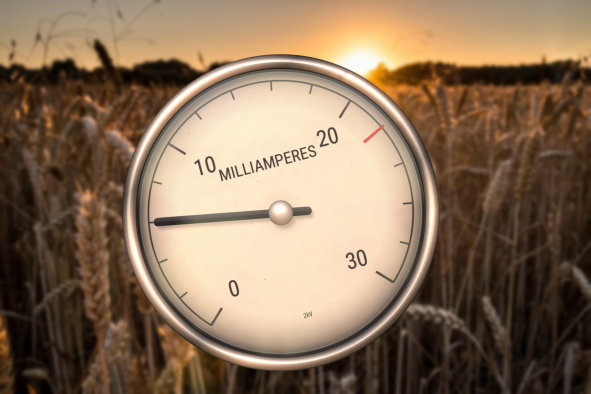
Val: 6 mA
